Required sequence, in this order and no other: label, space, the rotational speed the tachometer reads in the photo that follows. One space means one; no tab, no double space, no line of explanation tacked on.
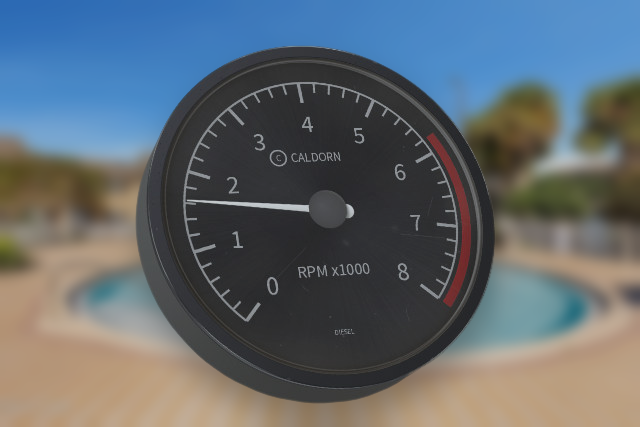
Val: 1600 rpm
